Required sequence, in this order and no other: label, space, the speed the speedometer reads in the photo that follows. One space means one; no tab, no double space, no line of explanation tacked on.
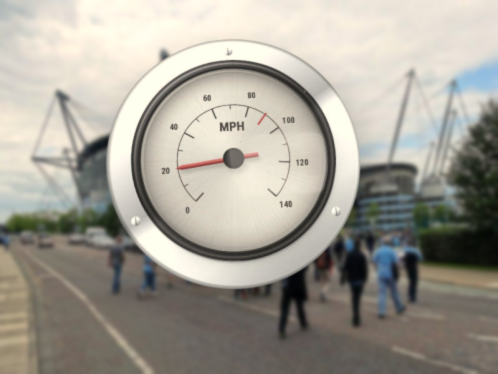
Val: 20 mph
